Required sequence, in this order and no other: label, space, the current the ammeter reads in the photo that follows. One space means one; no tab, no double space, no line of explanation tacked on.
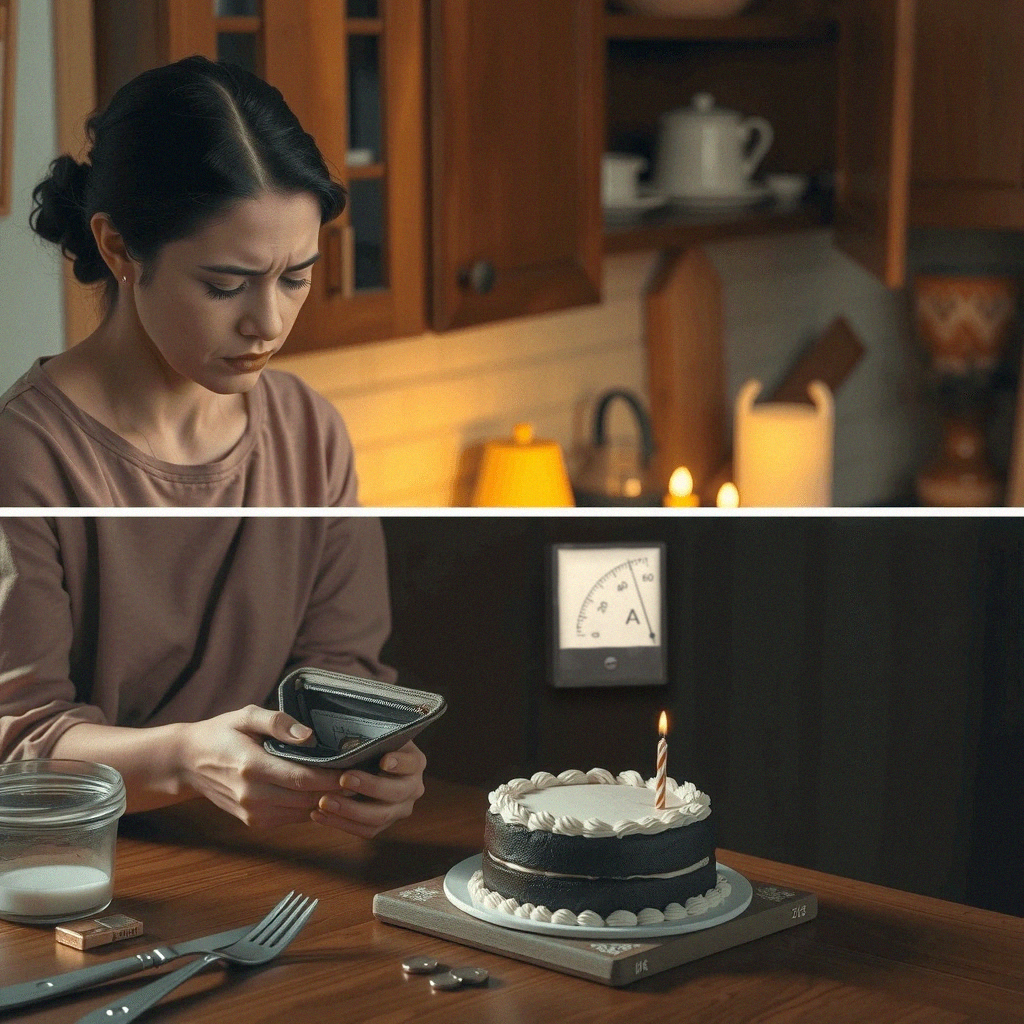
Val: 50 A
